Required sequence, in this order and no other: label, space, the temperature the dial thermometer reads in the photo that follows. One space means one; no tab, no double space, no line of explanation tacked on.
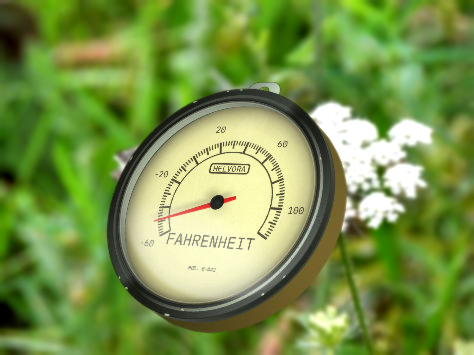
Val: -50 °F
